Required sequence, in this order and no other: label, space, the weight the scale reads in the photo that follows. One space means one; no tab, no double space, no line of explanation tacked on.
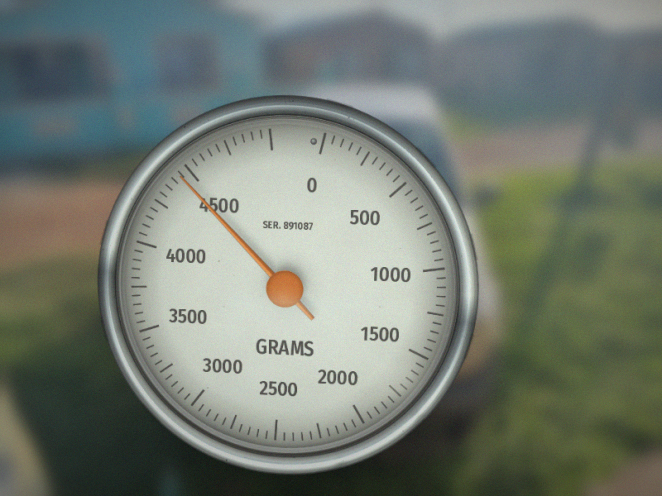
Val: 4450 g
